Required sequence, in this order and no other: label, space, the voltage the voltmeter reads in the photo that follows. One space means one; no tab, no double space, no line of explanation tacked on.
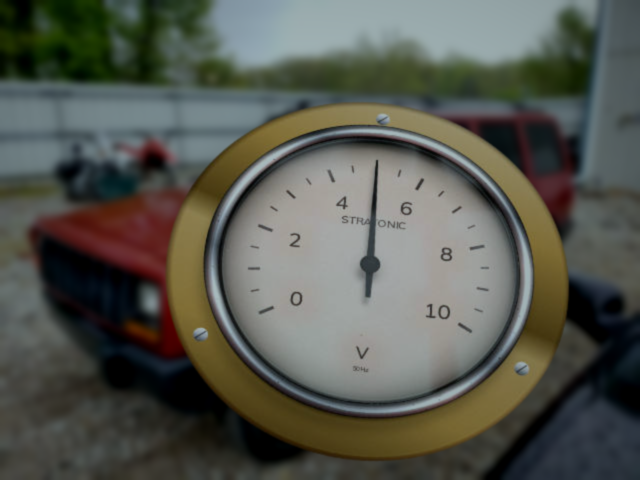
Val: 5 V
